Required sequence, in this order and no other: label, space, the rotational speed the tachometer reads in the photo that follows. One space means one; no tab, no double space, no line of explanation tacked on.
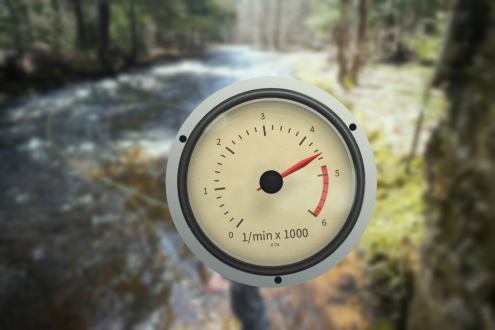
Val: 4500 rpm
